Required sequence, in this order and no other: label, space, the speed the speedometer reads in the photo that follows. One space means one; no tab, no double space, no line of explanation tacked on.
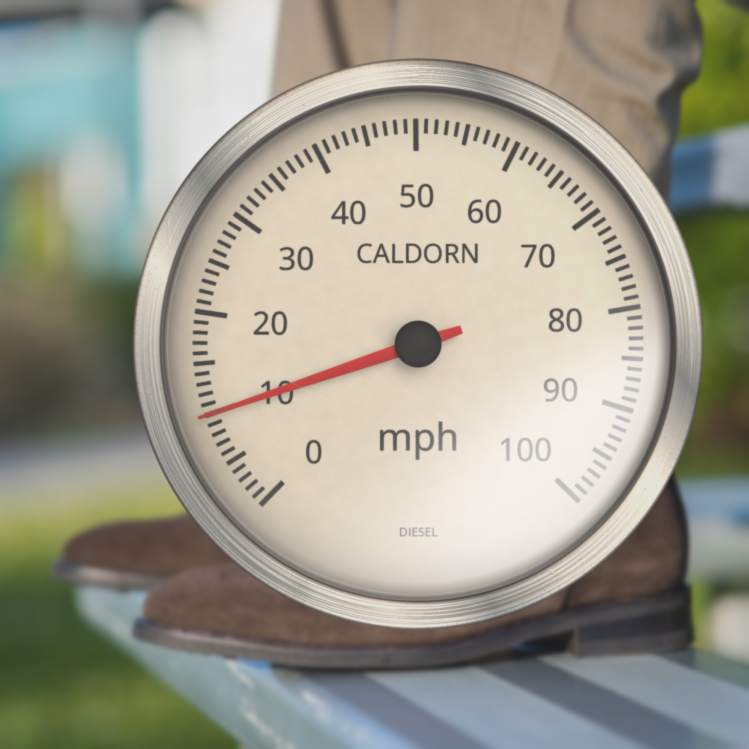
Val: 10 mph
